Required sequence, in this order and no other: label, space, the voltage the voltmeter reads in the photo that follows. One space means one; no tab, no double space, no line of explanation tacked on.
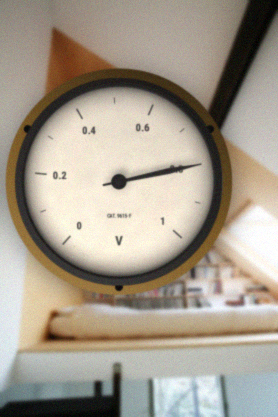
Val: 0.8 V
